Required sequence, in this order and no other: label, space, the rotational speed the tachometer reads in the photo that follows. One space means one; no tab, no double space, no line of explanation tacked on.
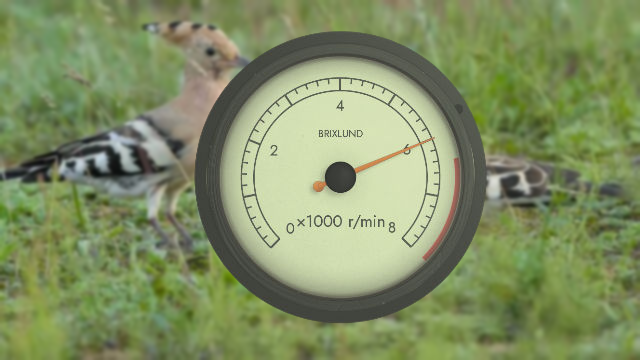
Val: 6000 rpm
